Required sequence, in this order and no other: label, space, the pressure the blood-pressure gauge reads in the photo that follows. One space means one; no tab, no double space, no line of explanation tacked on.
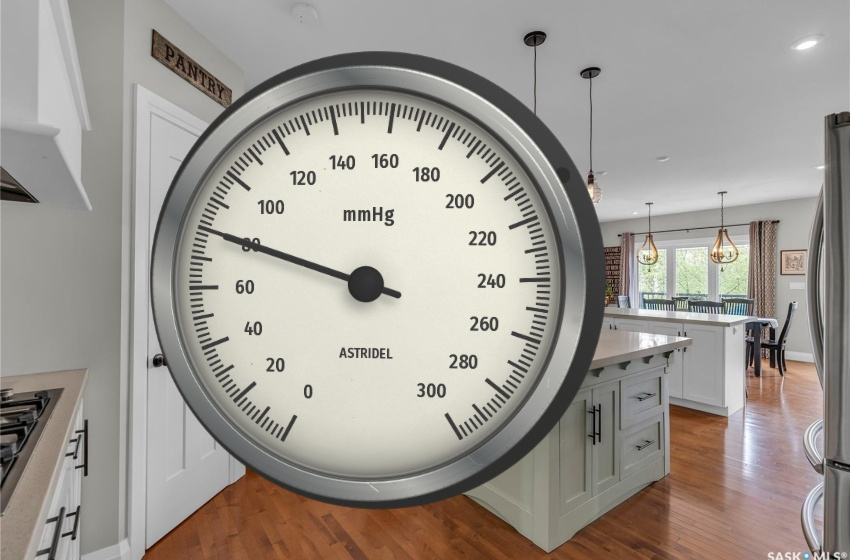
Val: 80 mmHg
